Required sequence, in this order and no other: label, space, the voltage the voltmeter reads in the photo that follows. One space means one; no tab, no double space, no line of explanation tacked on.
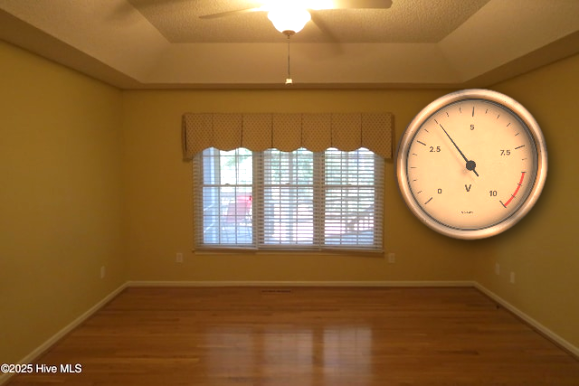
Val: 3.5 V
